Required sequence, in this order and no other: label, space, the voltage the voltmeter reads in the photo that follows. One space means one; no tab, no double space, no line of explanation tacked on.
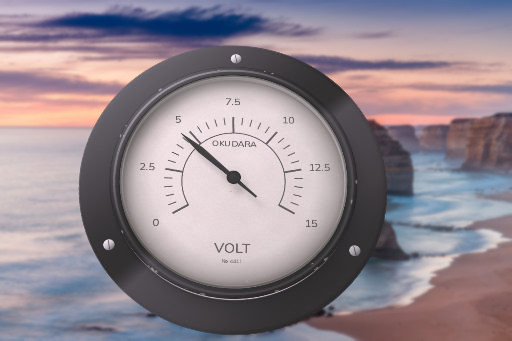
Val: 4.5 V
